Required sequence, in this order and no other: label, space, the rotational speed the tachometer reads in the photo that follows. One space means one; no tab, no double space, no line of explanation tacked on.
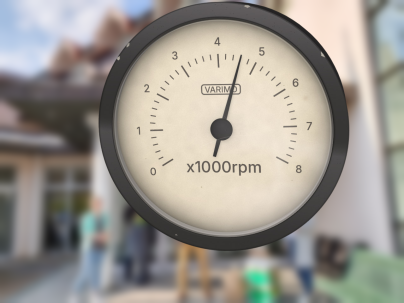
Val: 4600 rpm
